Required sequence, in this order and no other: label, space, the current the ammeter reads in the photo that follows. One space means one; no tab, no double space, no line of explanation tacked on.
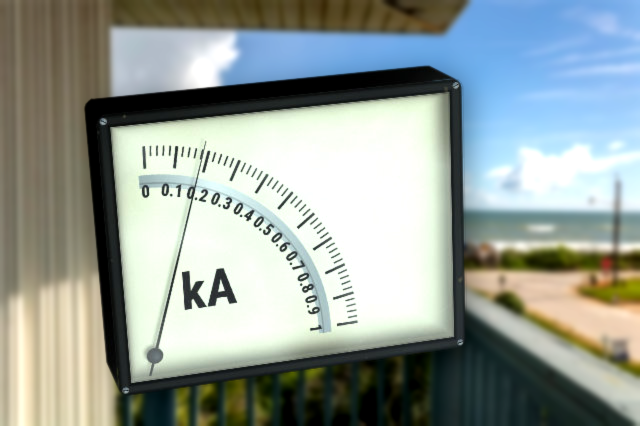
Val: 0.18 kA
